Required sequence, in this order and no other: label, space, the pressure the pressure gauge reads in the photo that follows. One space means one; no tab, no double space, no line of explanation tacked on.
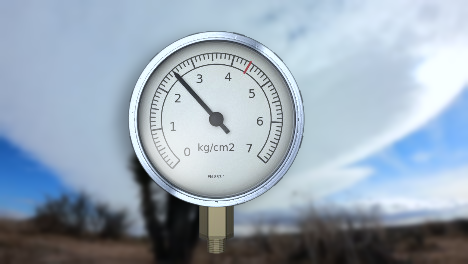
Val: 2.5 kg/cm²
